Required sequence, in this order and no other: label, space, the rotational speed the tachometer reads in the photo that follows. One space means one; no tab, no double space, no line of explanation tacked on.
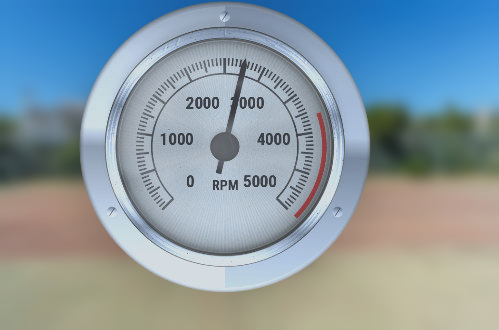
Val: 2750 rpm
